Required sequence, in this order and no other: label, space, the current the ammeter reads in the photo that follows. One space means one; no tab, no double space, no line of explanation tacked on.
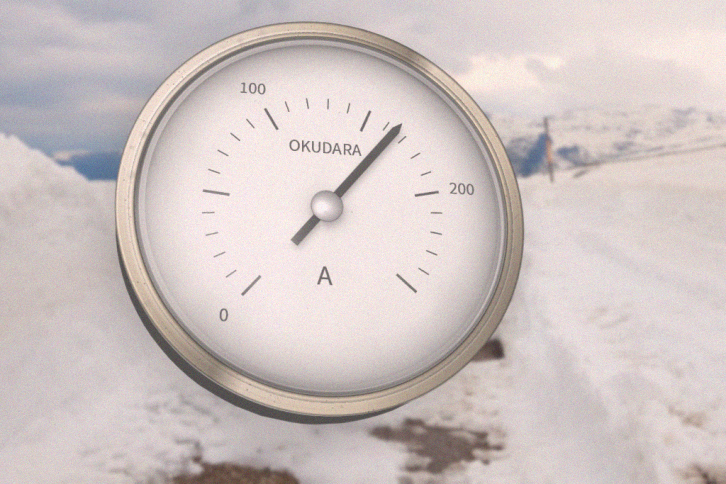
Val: 165 A
